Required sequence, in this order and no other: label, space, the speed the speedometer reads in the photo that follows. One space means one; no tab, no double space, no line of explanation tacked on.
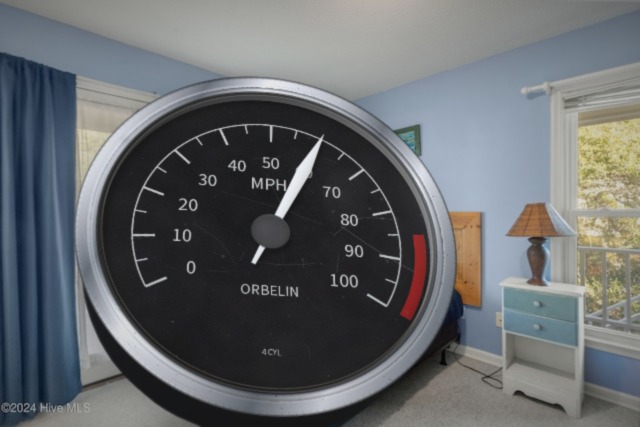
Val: 60 mph
